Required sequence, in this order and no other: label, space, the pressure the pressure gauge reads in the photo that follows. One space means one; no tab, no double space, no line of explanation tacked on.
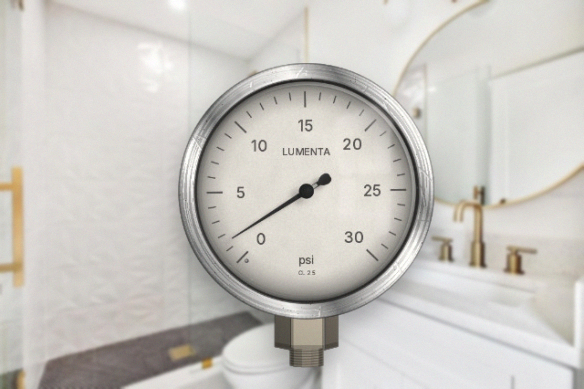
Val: 1.5 psi
